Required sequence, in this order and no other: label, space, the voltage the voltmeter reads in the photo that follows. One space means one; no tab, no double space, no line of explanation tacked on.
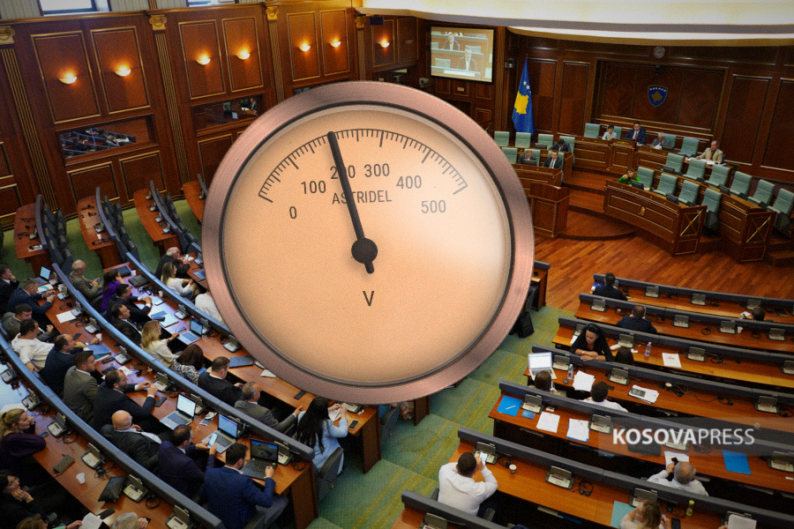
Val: 200 V
